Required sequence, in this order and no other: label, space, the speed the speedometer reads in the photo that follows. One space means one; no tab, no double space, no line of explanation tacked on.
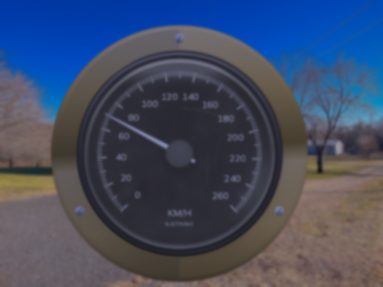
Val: 70 km/h
